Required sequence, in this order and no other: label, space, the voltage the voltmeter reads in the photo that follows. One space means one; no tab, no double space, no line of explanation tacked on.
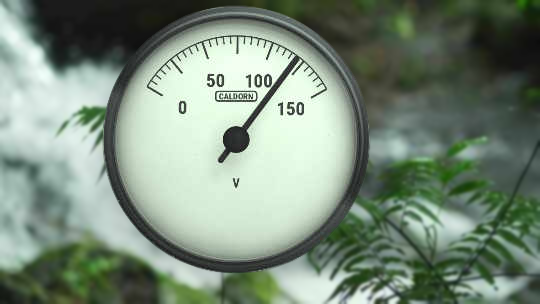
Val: 120 V
